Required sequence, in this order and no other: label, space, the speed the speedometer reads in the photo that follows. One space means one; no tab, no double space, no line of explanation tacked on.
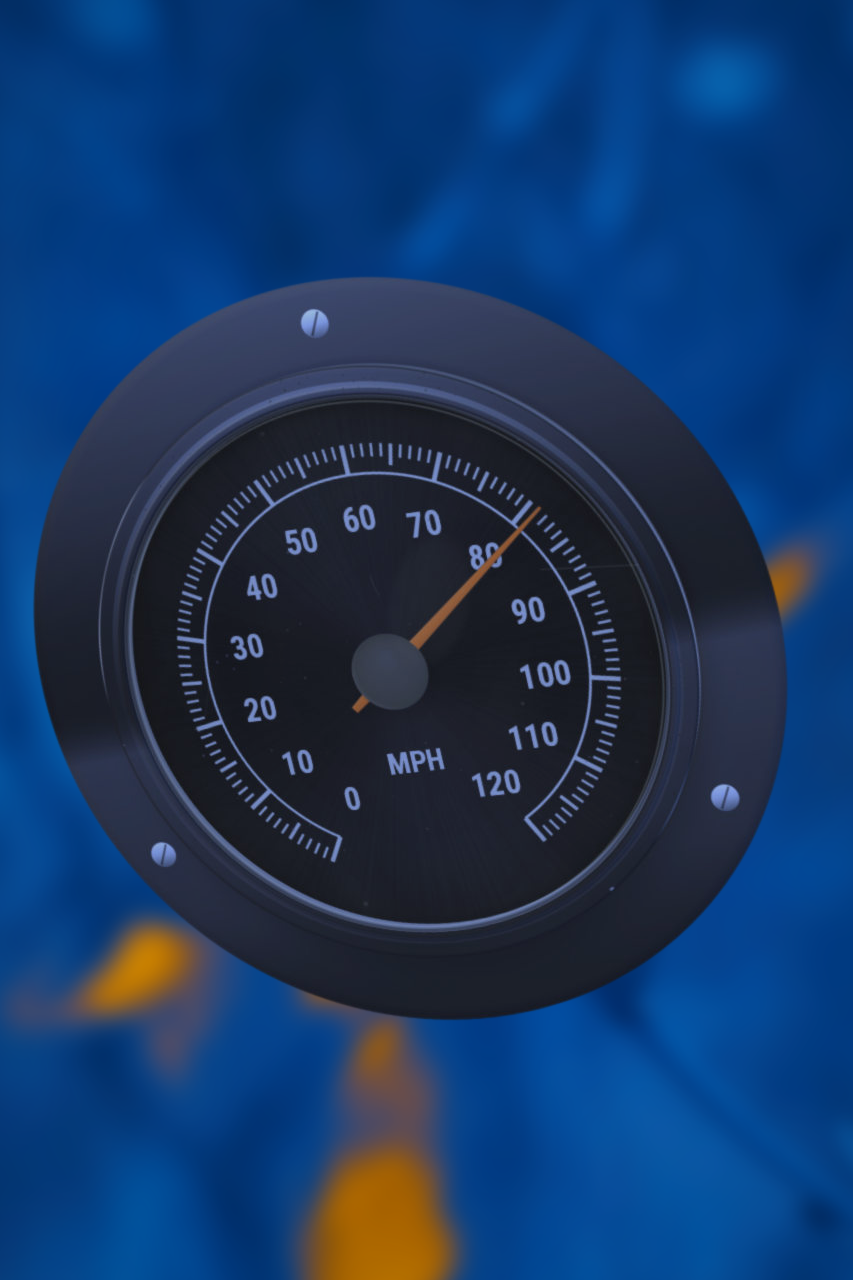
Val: 81 mph
